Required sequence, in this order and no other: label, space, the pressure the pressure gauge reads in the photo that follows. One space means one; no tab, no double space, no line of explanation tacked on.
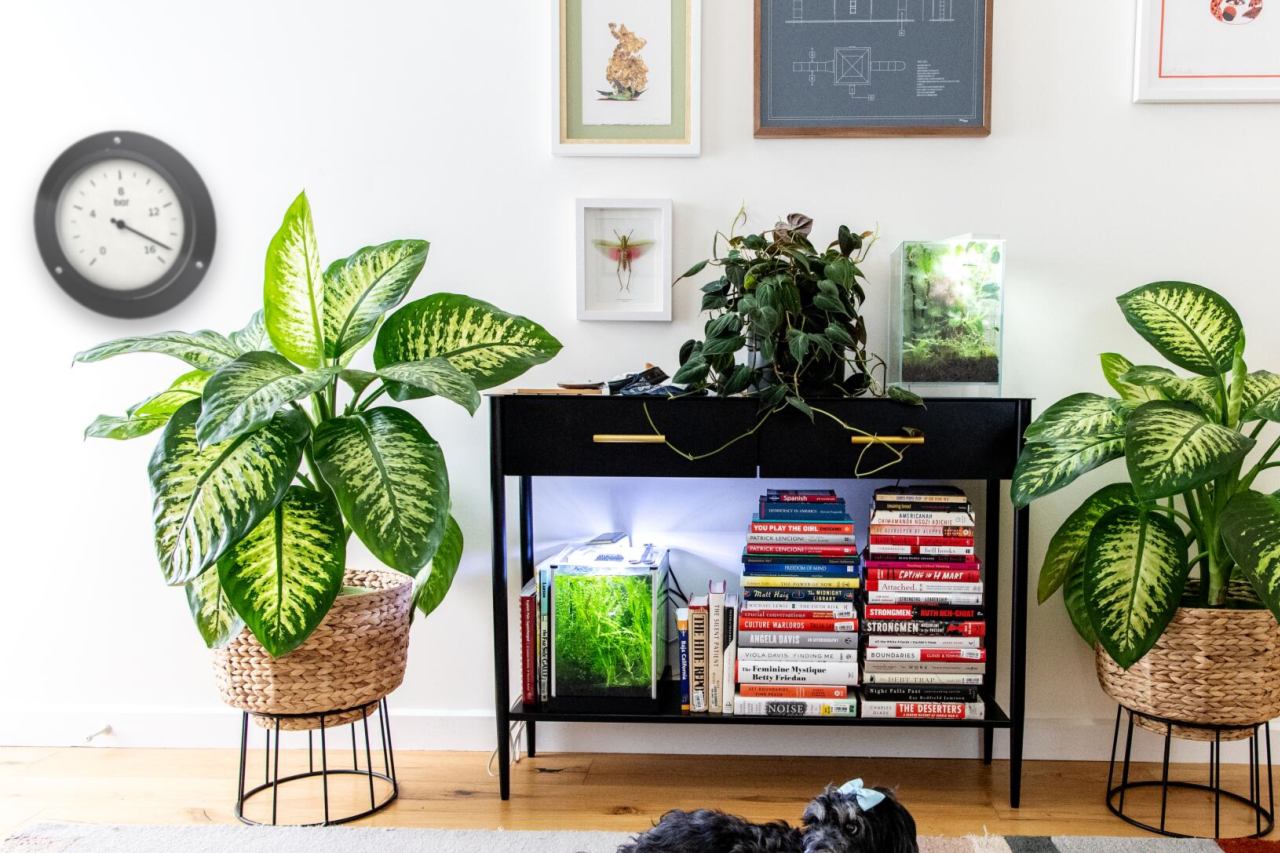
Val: 15 bar
